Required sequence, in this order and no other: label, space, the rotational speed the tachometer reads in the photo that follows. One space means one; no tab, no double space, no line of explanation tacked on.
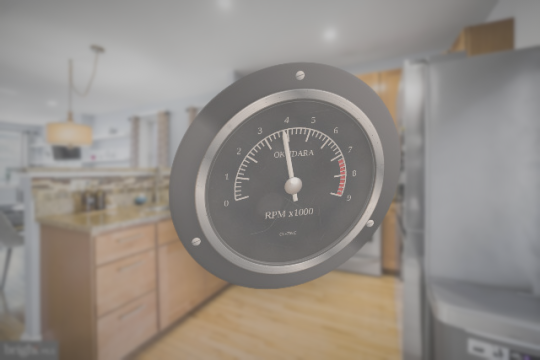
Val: 3800 rpm
